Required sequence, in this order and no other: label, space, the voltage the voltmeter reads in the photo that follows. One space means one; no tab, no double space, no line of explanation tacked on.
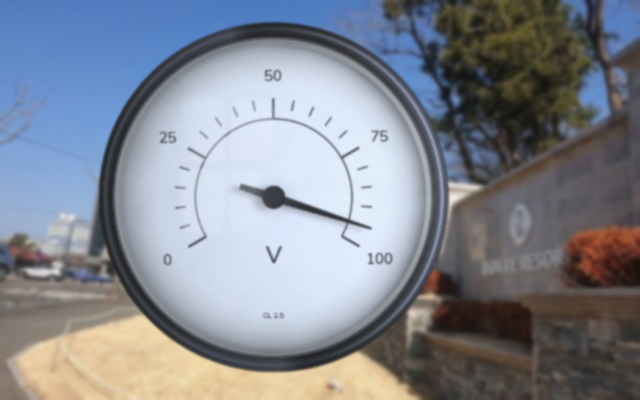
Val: 95 V
